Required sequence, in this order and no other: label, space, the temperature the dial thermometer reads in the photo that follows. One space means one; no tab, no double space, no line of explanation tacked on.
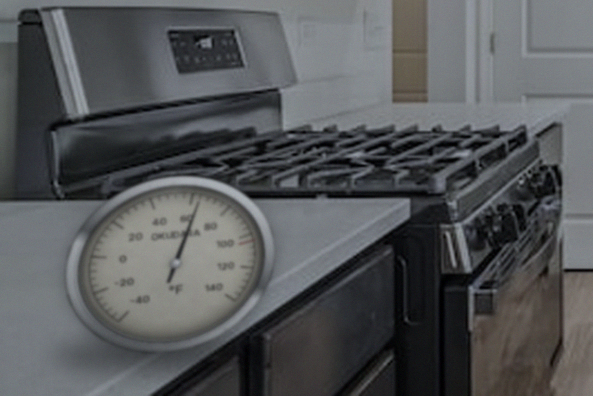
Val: 64 °F
